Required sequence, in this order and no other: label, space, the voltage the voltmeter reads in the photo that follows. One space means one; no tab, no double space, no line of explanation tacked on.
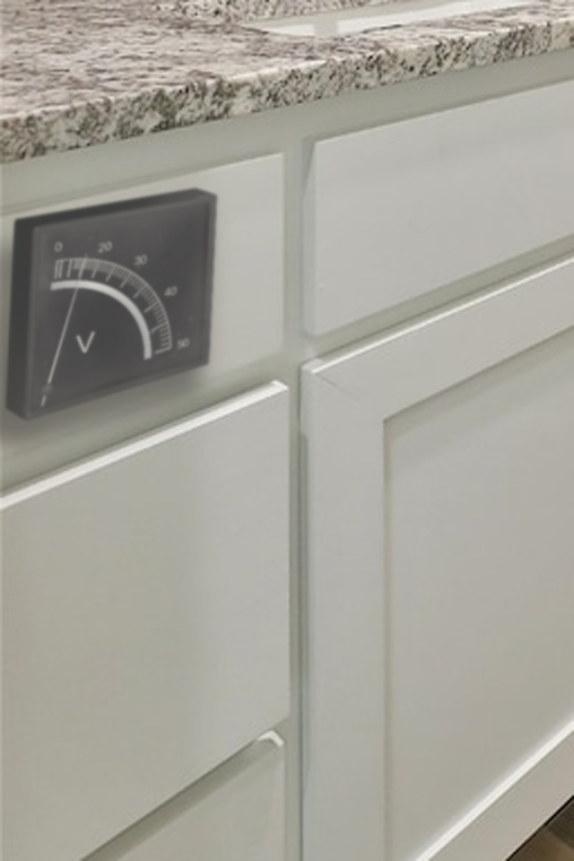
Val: 15 V
